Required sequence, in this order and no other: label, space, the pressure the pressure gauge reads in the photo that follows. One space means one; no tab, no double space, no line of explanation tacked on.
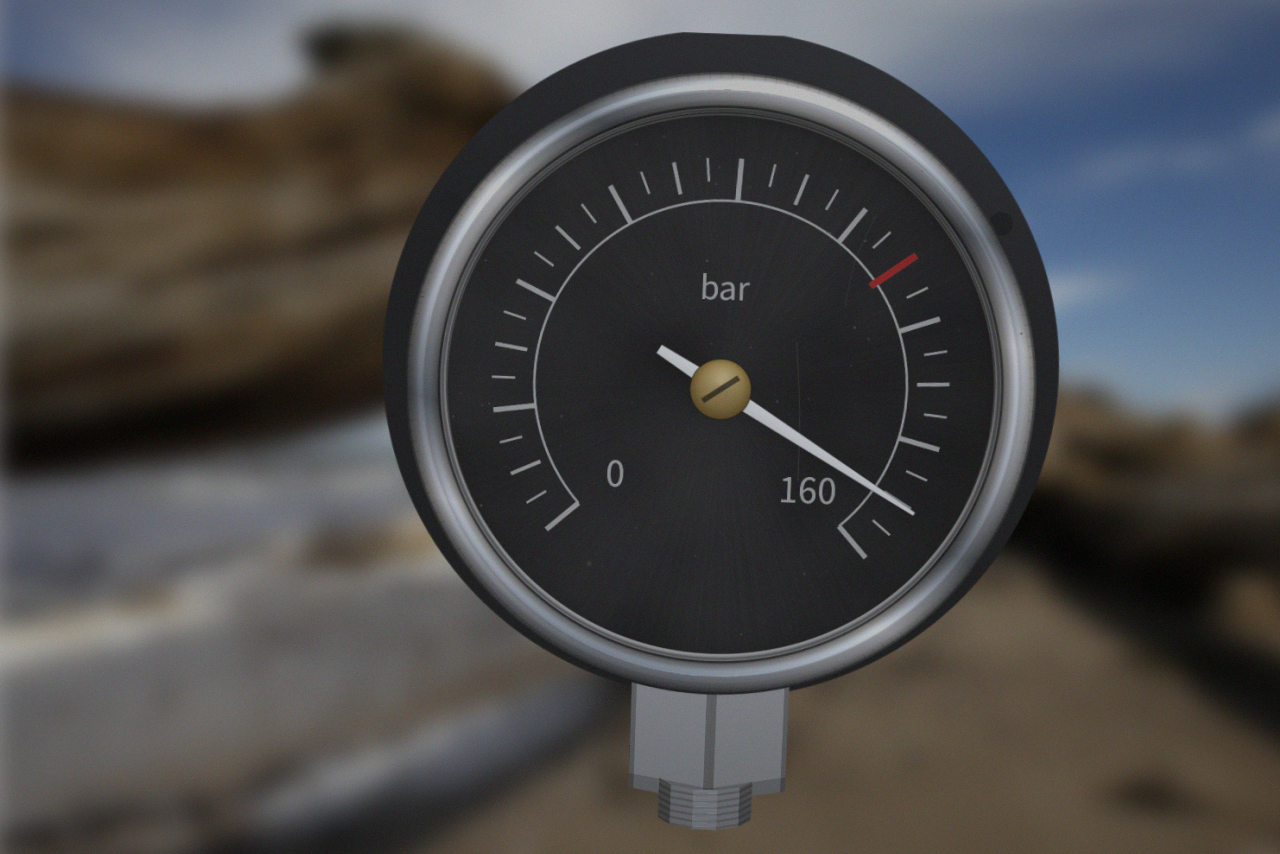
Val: 150 bar
